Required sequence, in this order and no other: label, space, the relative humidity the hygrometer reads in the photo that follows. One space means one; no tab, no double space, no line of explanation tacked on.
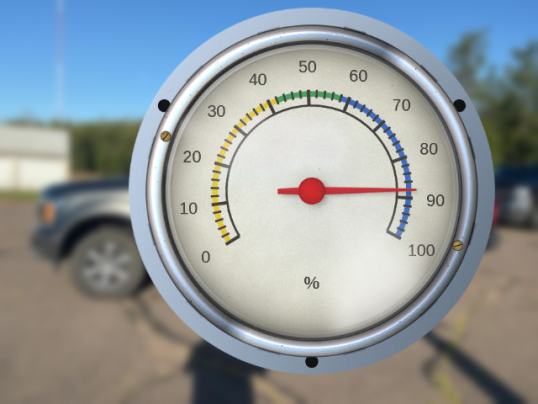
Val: 88 %
